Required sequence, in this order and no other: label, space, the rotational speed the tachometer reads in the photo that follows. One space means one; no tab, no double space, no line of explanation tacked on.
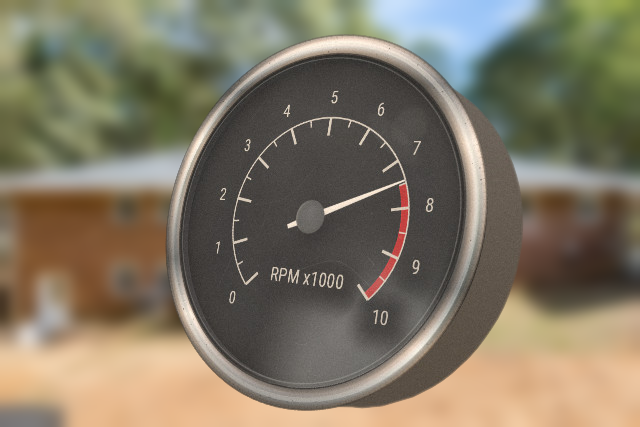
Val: 7500 rpm
